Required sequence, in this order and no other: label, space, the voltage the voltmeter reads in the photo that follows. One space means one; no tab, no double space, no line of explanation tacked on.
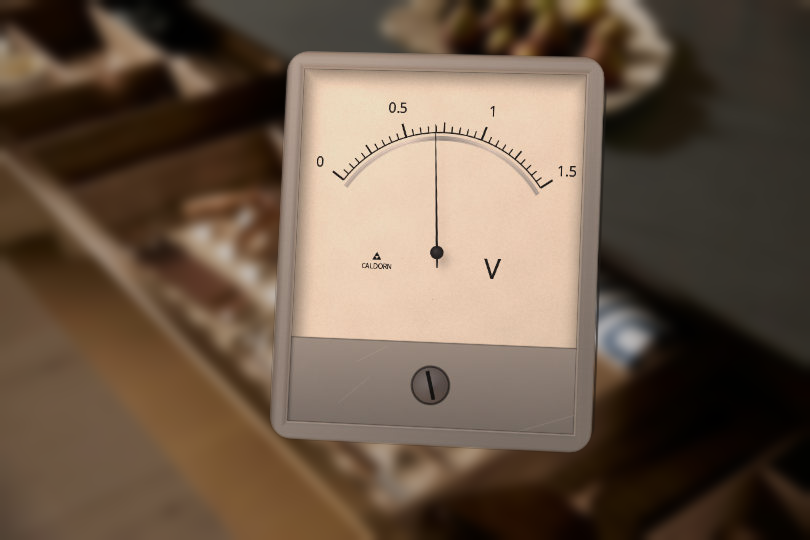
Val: 0.7 V
